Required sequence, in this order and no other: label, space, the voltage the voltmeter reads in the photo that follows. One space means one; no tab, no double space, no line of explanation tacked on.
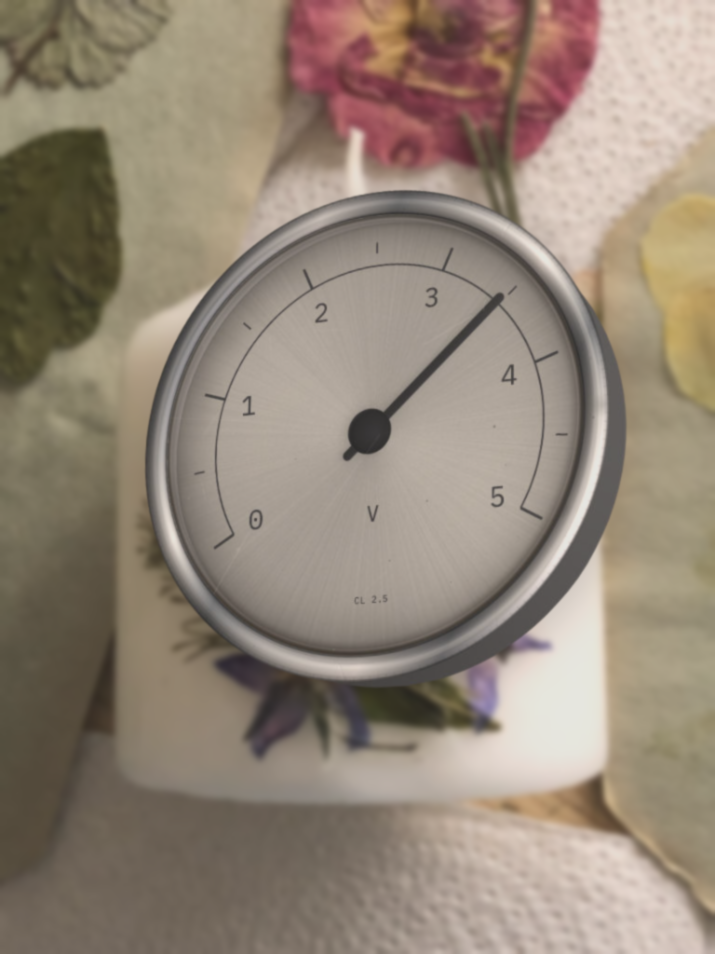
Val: 3.5 V
